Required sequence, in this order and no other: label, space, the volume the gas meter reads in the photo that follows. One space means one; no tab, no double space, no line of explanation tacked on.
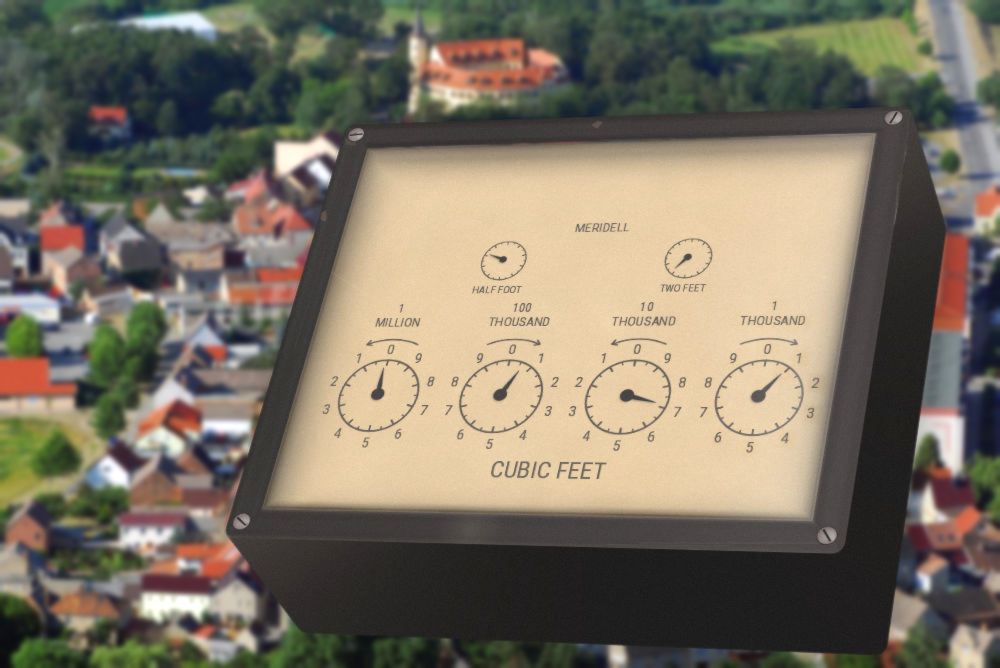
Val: 7100 ft³
